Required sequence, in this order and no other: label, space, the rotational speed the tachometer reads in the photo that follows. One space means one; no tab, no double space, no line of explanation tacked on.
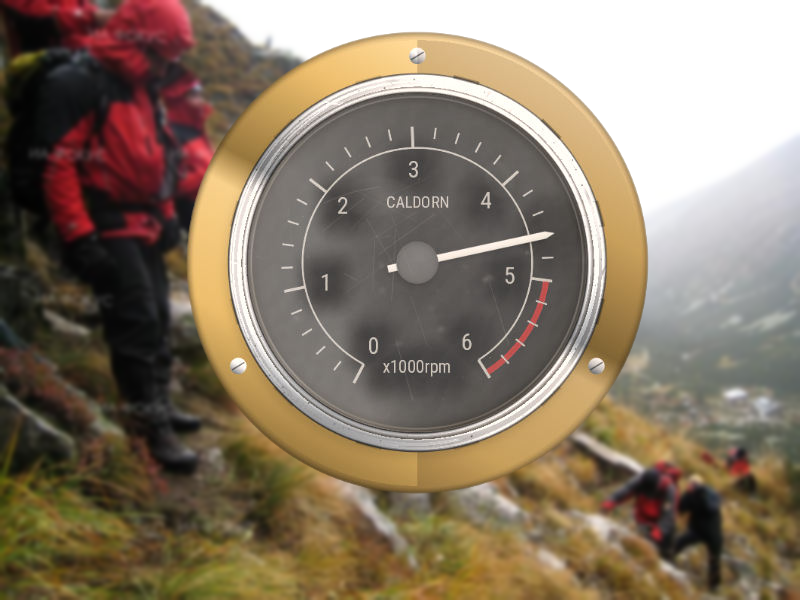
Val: 4600 rpm
